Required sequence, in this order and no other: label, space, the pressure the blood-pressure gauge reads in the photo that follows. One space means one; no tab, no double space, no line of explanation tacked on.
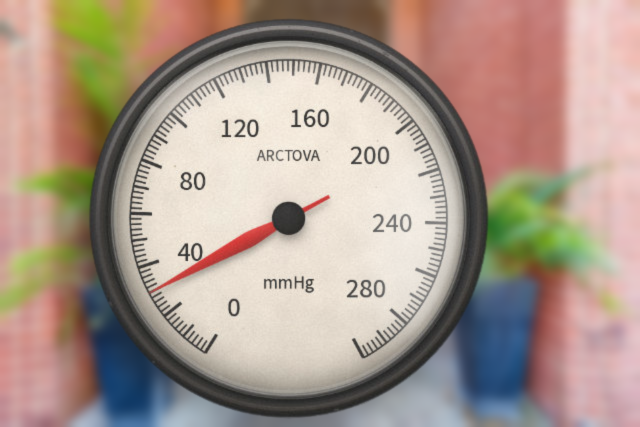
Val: 30 mmHg
